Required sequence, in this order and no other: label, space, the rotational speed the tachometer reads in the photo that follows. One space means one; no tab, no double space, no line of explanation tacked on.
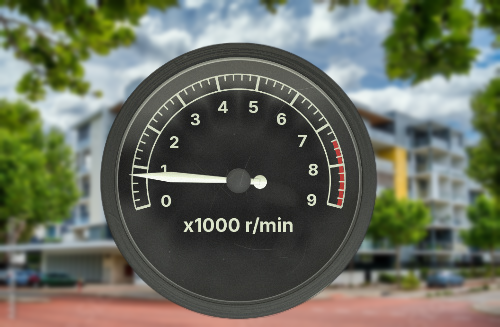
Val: 800 rpm
